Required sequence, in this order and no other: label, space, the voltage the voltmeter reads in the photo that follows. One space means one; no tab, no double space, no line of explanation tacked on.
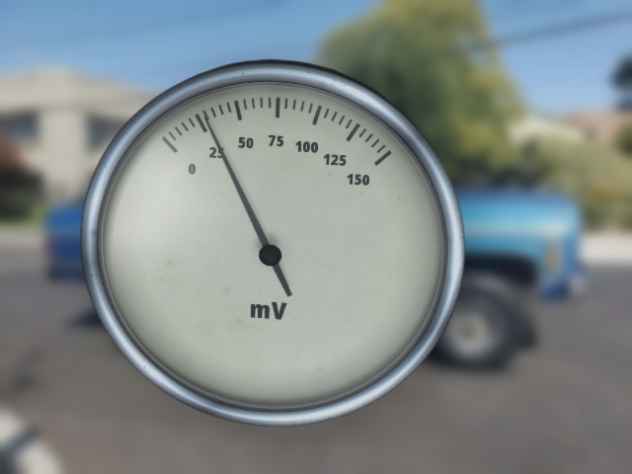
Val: 30 mV
